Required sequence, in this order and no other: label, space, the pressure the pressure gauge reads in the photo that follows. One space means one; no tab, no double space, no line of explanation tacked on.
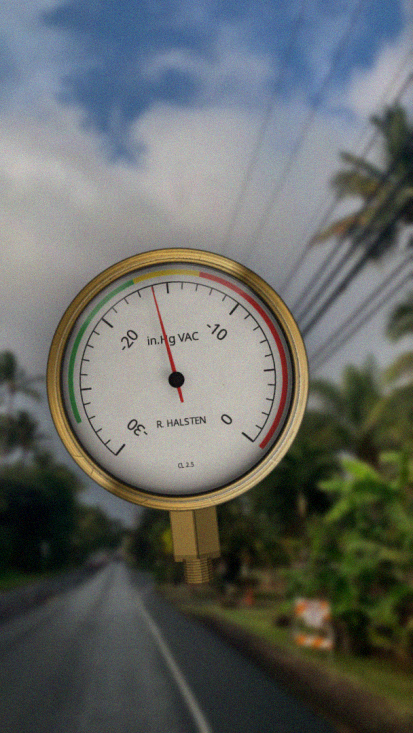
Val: -16 inHg
